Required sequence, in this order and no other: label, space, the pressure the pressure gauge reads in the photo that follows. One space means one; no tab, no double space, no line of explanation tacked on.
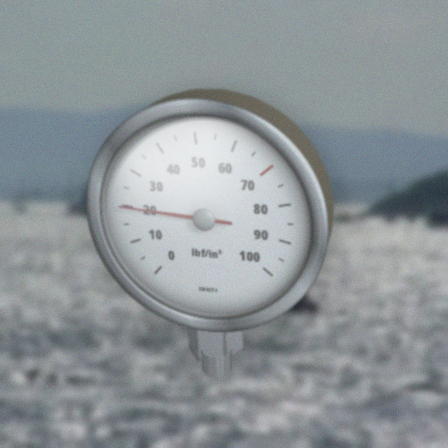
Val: 20 psi
